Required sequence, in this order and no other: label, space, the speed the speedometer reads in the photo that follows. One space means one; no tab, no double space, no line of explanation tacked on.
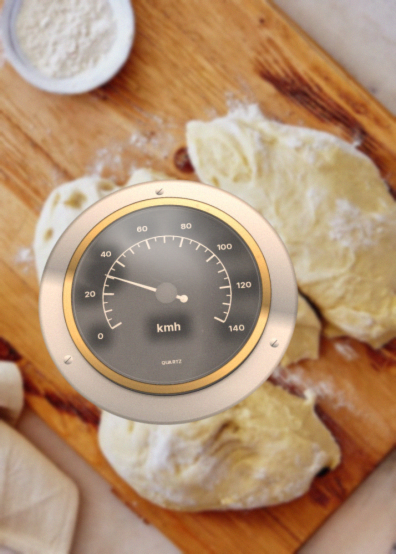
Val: 30 km/h
